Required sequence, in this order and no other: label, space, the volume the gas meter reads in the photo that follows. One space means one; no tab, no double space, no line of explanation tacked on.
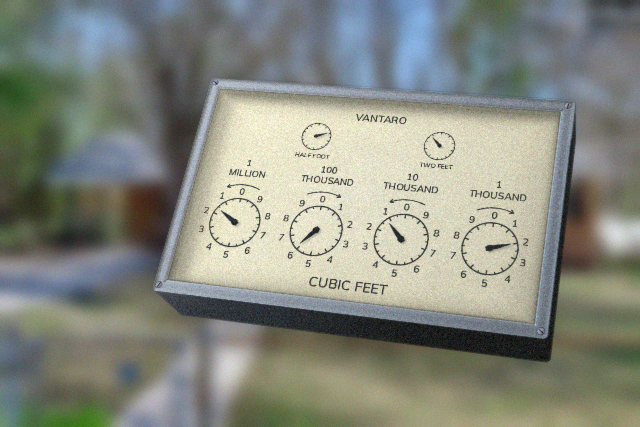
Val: 161200 ft³
